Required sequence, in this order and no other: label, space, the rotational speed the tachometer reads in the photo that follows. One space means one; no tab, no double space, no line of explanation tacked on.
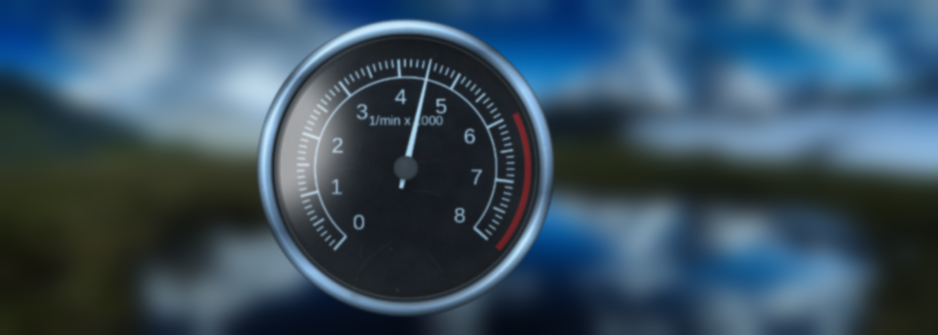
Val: 4500 rpm
